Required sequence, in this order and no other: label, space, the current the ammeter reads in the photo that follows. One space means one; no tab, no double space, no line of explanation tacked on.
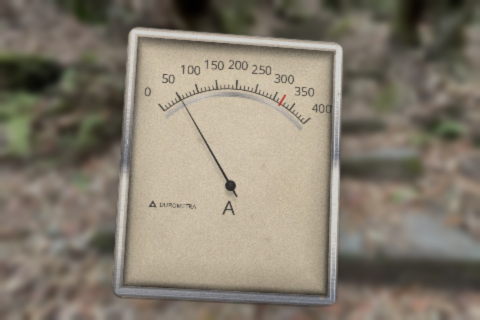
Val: 50 A
